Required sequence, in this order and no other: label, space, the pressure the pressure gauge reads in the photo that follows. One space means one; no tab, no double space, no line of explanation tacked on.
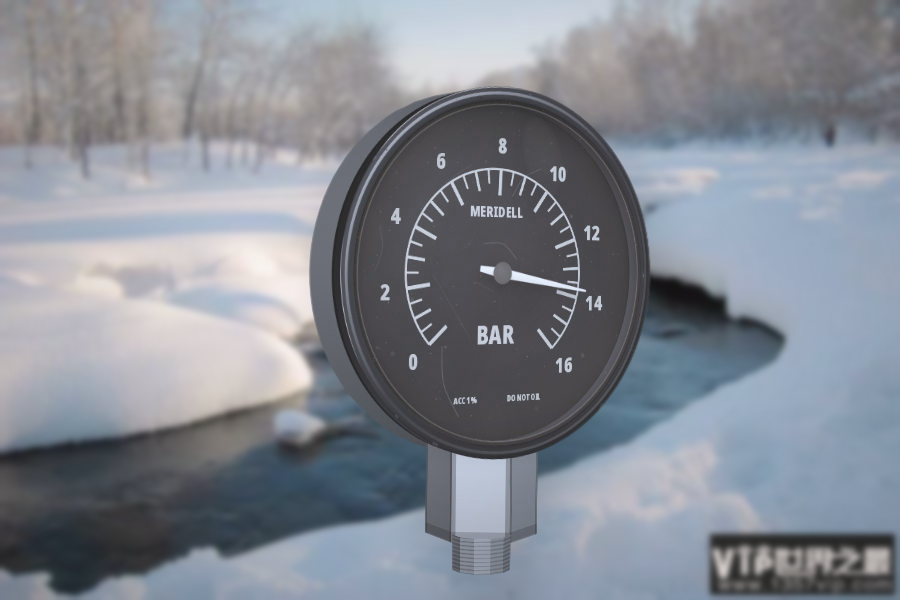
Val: 13.75 bar
